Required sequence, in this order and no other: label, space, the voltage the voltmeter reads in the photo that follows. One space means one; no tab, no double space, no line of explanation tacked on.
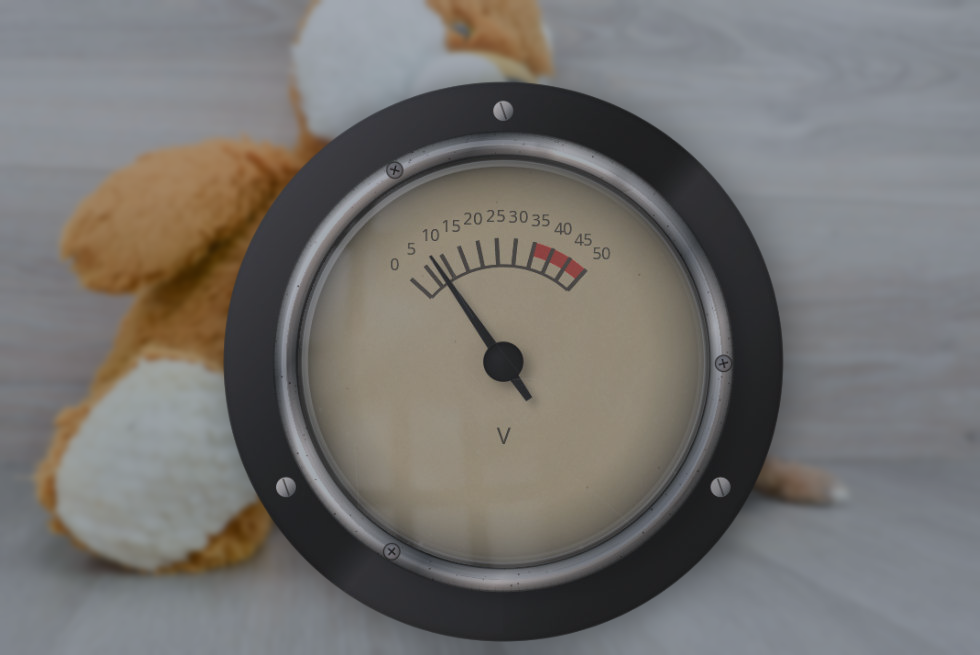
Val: 7.5 V
